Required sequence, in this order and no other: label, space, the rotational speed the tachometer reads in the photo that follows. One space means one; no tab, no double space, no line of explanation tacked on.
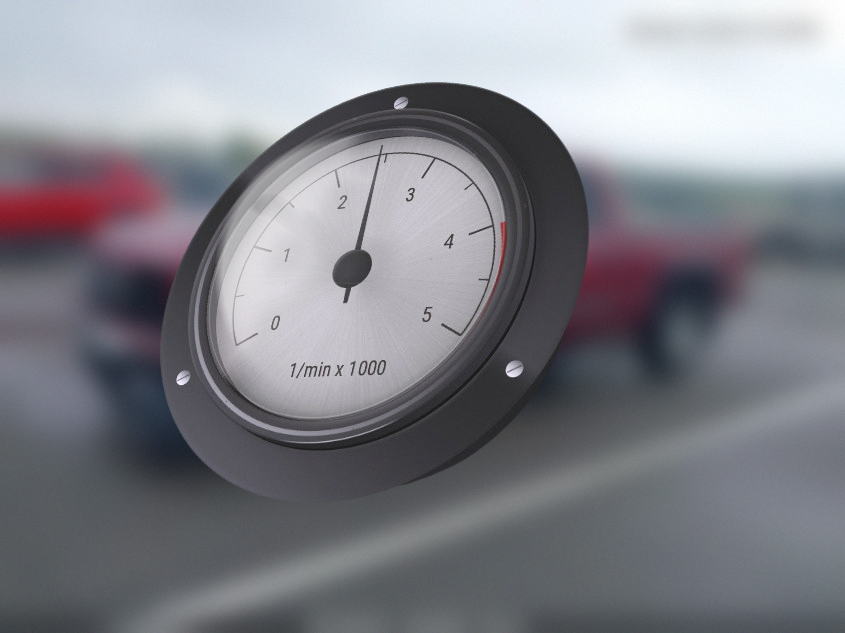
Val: 2500 rpm
